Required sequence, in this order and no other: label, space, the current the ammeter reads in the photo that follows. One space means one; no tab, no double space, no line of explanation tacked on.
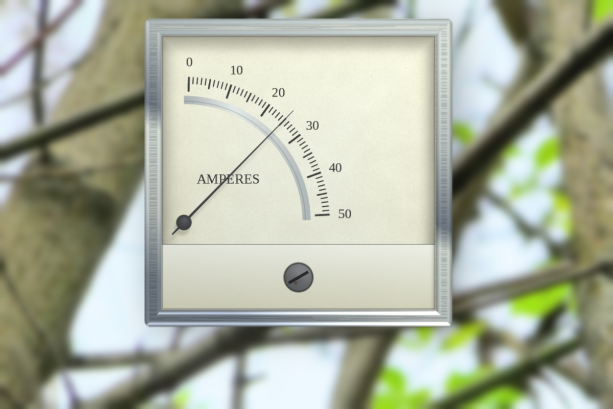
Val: 25 A
